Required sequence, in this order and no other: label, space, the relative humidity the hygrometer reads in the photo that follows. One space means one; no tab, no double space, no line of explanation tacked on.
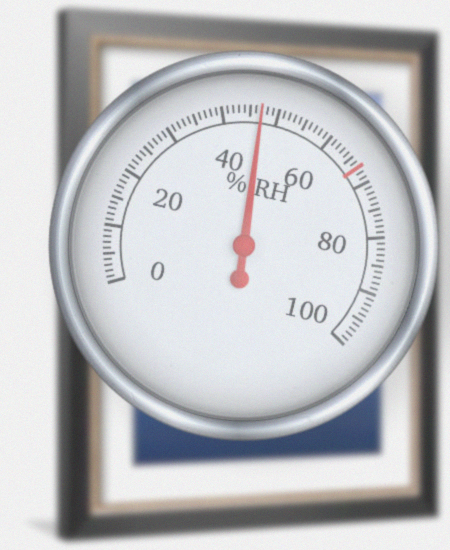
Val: 47 %
